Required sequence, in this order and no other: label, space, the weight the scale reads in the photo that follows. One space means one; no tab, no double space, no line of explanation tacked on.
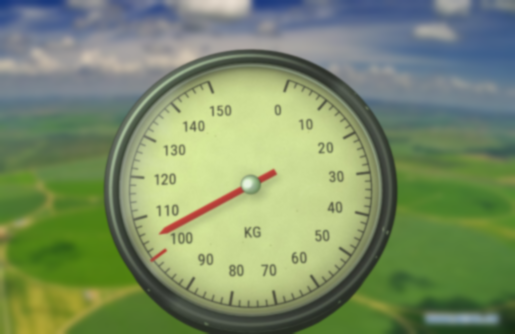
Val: 104 kg
